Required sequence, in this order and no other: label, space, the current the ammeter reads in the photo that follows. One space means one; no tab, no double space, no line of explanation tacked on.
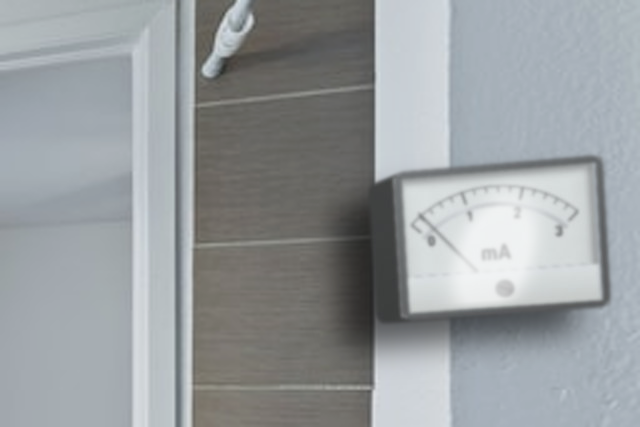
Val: 0.2 mA
